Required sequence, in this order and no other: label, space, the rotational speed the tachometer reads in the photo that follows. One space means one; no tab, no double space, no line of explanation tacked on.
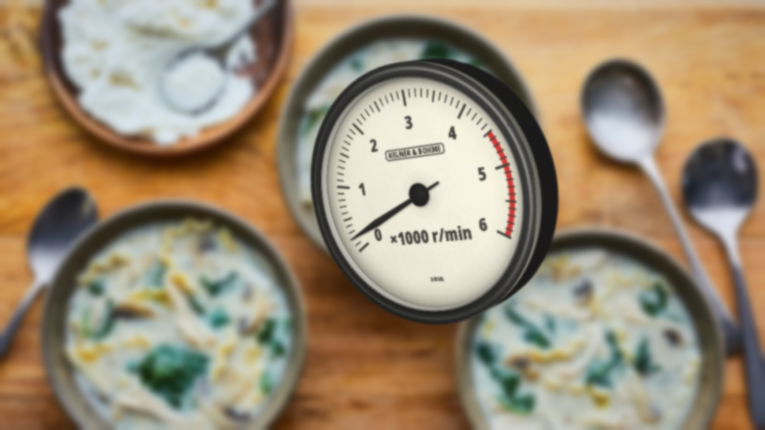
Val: 200 rpm
